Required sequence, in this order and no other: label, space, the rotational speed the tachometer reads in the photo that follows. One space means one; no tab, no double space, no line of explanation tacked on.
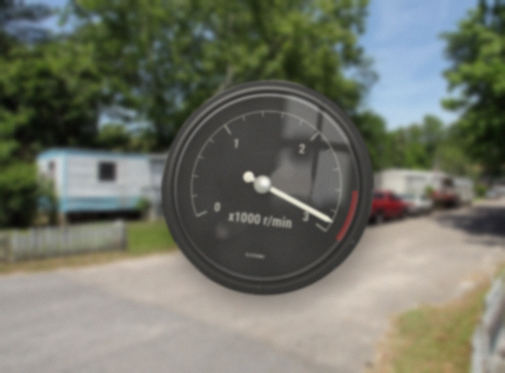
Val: 2900 rpm
